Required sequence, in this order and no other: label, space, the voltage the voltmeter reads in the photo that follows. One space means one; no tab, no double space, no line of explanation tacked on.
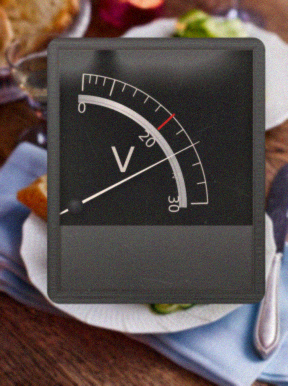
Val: 24 V
